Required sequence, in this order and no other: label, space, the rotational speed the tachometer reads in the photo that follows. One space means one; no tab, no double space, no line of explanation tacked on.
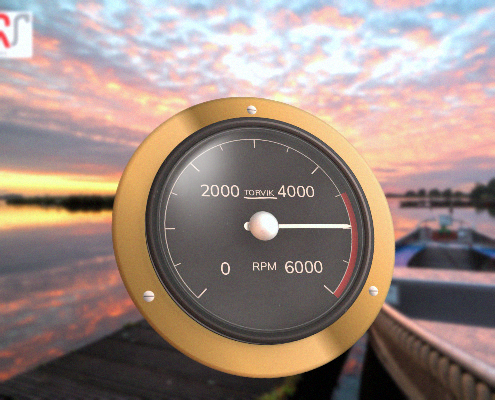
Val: 5000 rpm
